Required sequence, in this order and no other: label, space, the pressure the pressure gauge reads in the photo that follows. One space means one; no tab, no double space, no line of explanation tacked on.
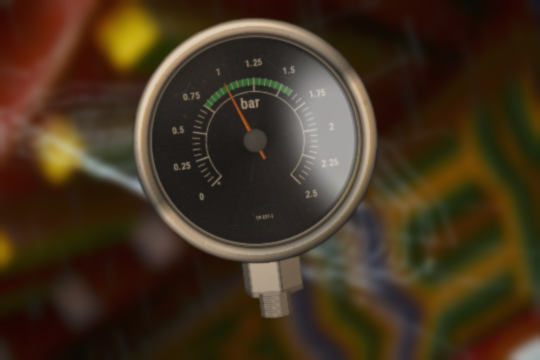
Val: 1 bar
